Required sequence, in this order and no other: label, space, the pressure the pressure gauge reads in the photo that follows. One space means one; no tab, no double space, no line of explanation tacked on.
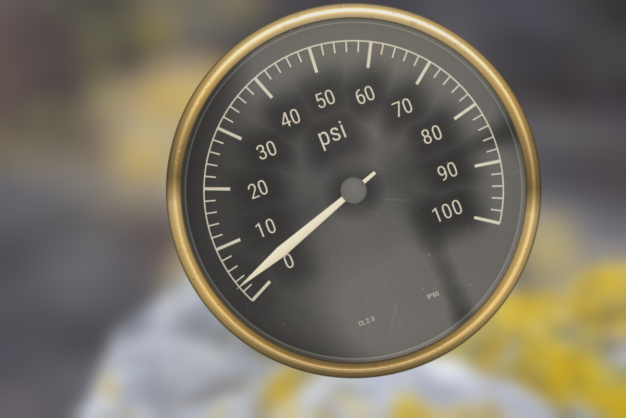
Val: 3 psi
